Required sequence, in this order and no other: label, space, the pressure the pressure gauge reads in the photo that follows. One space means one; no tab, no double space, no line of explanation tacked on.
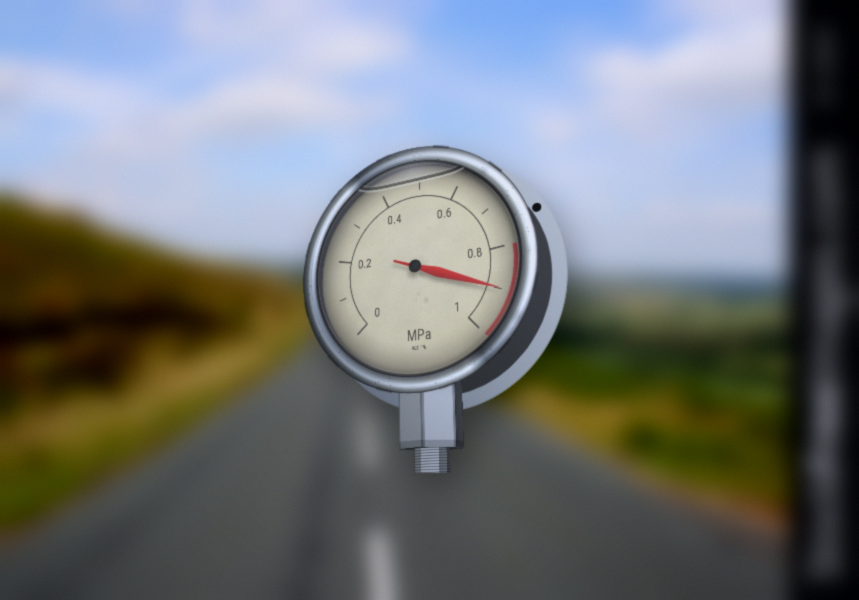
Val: 0.9 MPa
